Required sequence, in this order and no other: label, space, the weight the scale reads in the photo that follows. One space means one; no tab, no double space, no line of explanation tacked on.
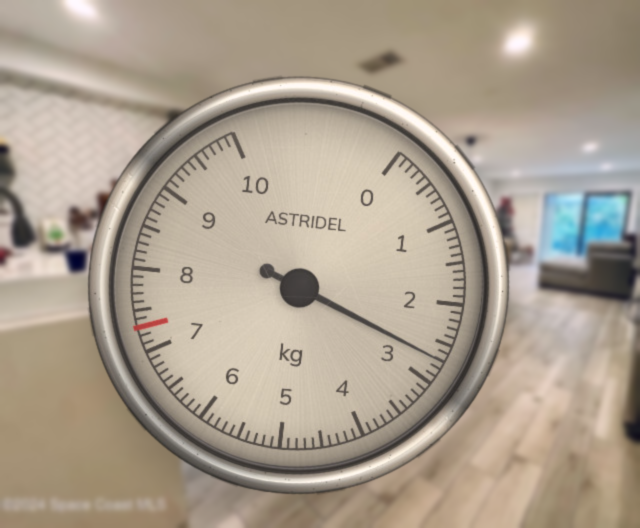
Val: 2.7 kg
